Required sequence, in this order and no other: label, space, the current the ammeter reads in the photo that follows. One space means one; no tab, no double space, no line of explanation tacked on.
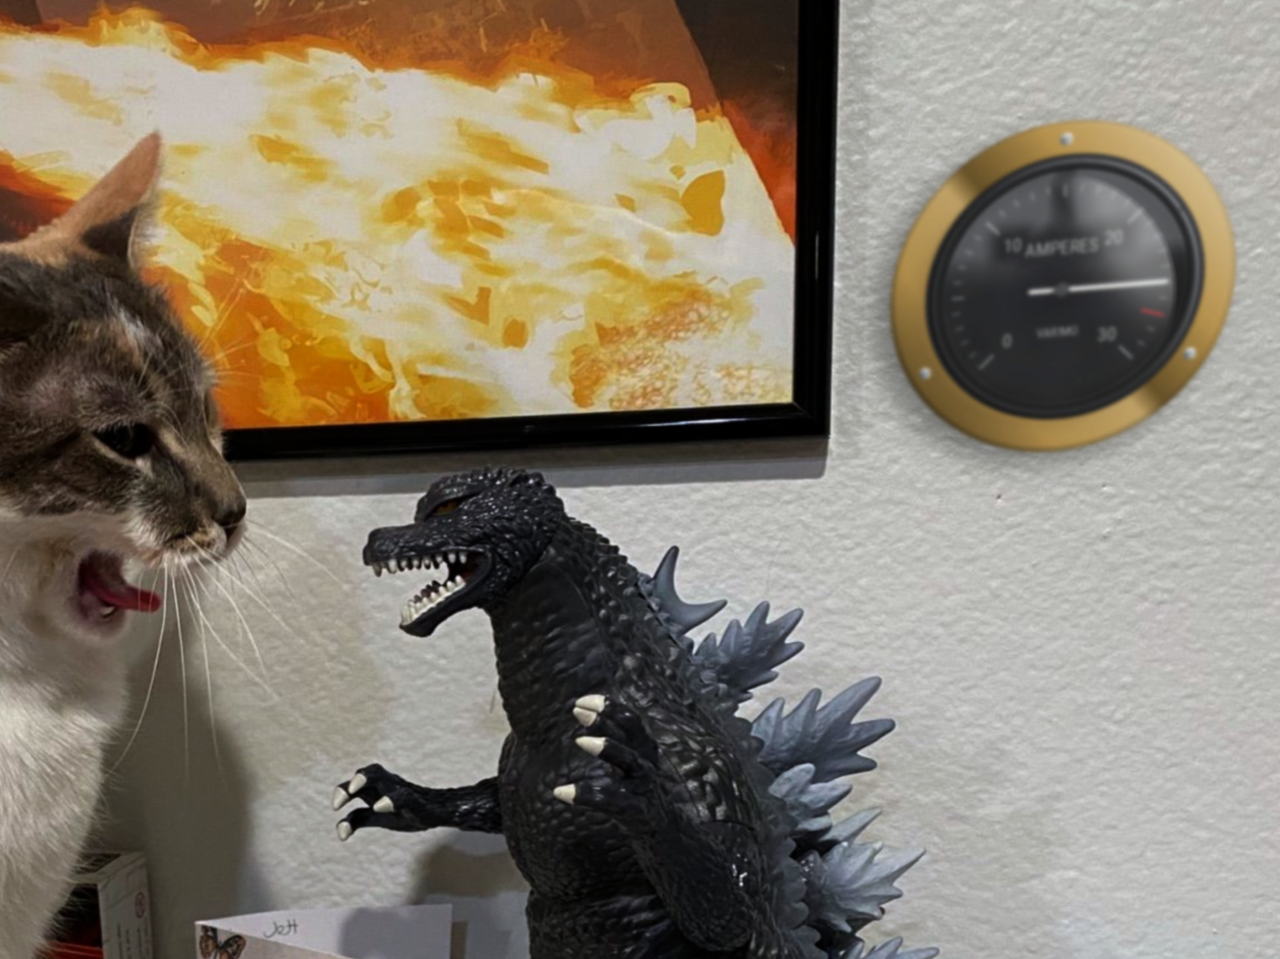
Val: 25 A
